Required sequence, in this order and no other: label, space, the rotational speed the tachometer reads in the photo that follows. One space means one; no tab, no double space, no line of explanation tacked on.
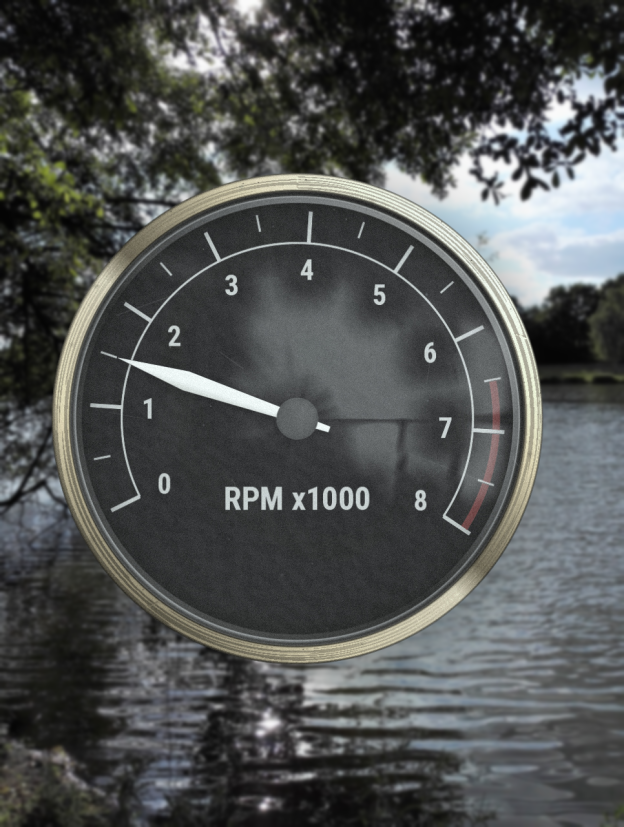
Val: 1500 rpm
